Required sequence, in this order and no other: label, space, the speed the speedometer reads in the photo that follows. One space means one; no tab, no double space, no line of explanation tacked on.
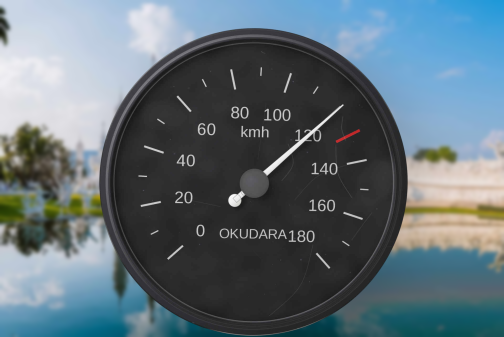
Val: 120 km/h
